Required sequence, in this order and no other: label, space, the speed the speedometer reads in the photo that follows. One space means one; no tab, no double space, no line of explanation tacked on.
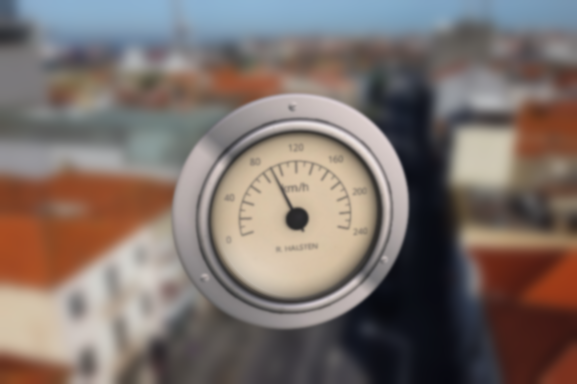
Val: 90 km/h
